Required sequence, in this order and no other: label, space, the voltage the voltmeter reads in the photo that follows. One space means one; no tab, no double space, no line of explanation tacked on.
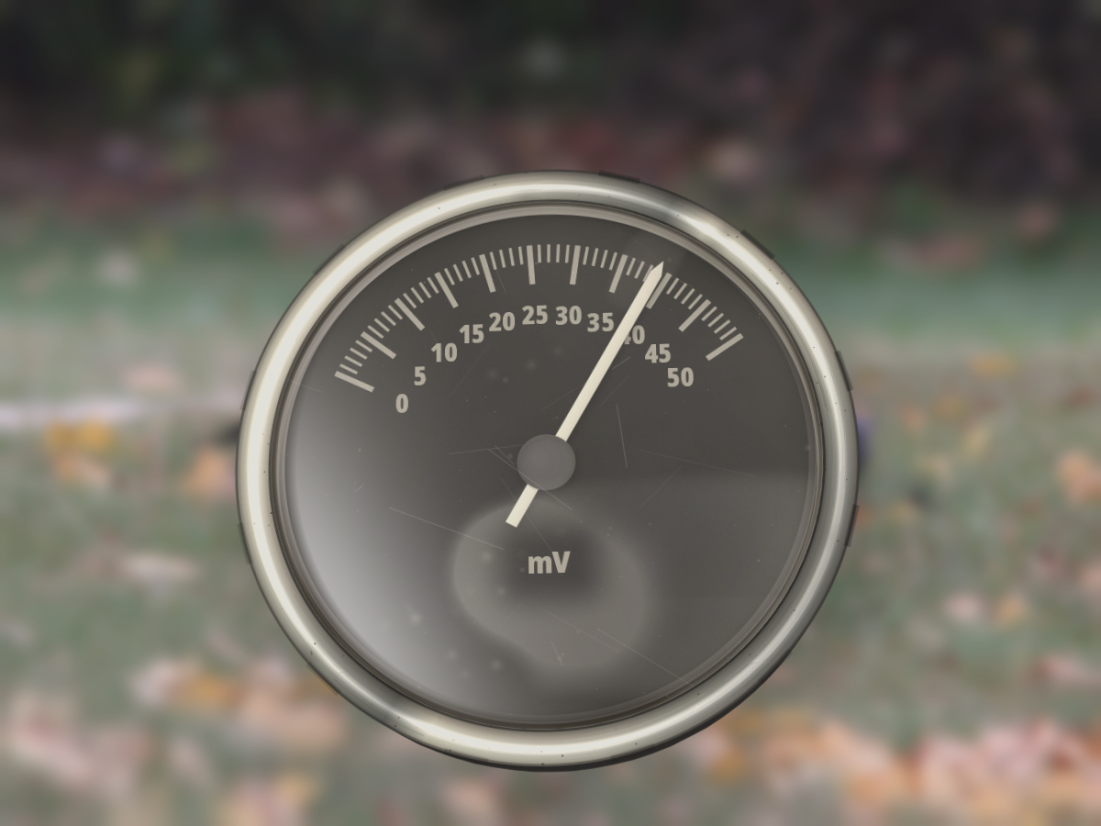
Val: 39 mV
